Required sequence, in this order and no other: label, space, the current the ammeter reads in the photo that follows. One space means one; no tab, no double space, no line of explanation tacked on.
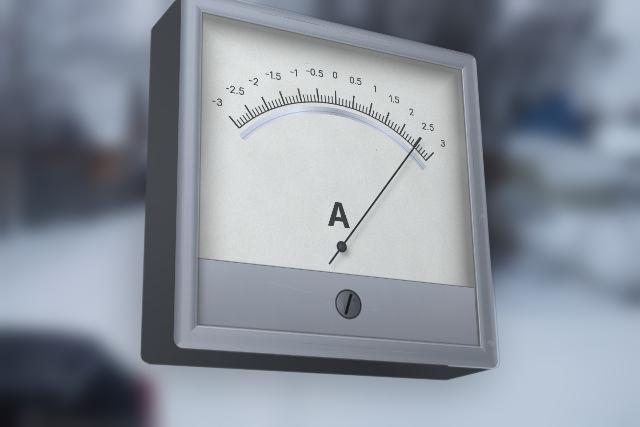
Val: 2.5 A
